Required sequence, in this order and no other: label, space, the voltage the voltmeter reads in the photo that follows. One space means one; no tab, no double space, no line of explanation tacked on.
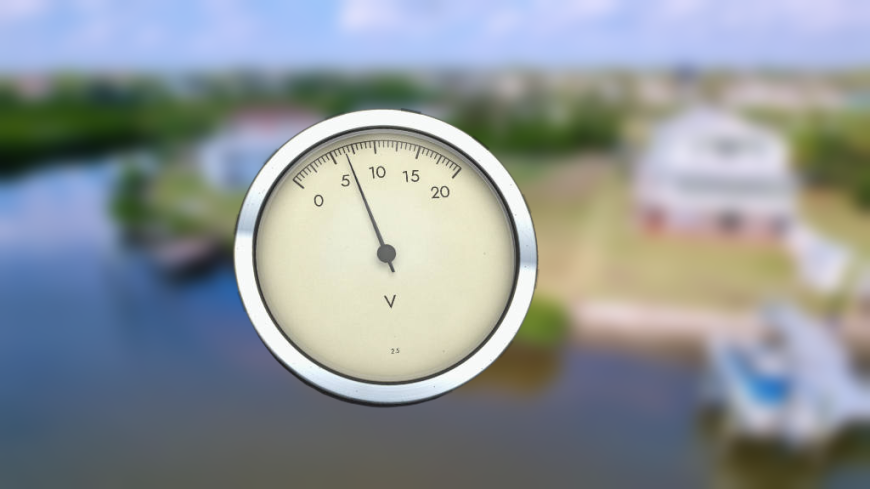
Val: 6.5 V
